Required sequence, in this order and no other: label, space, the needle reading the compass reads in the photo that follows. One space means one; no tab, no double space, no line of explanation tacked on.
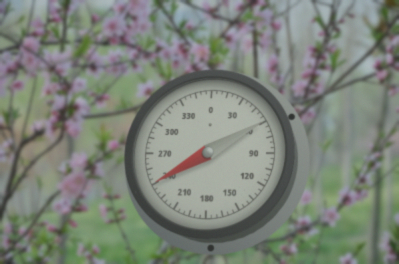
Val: 240 °
